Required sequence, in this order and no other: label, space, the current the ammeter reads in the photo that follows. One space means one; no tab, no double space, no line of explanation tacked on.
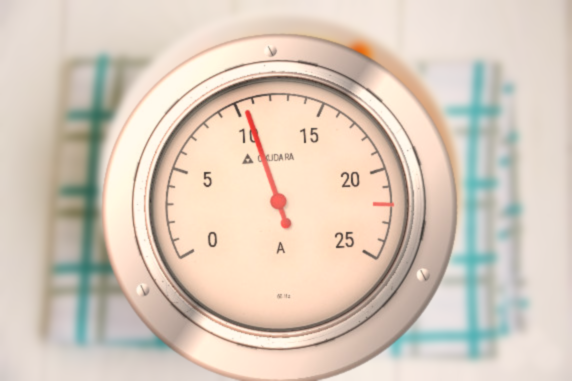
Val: 10.5 A
